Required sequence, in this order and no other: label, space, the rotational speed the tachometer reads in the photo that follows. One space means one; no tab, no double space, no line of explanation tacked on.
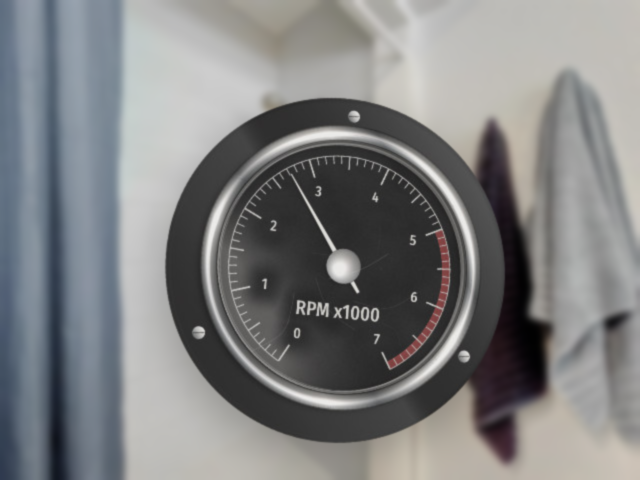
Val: 2700 rpm
